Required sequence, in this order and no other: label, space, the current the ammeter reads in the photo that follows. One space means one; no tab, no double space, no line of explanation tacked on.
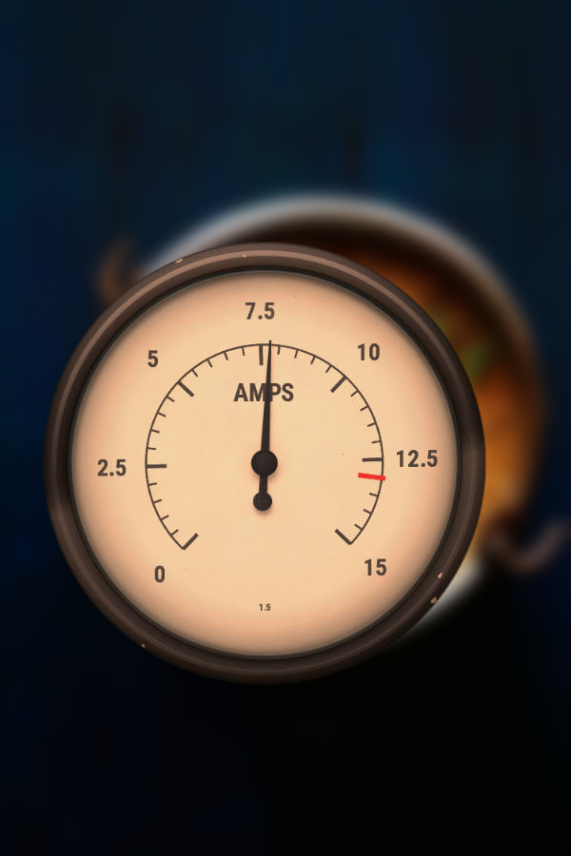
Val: 7.75 A
